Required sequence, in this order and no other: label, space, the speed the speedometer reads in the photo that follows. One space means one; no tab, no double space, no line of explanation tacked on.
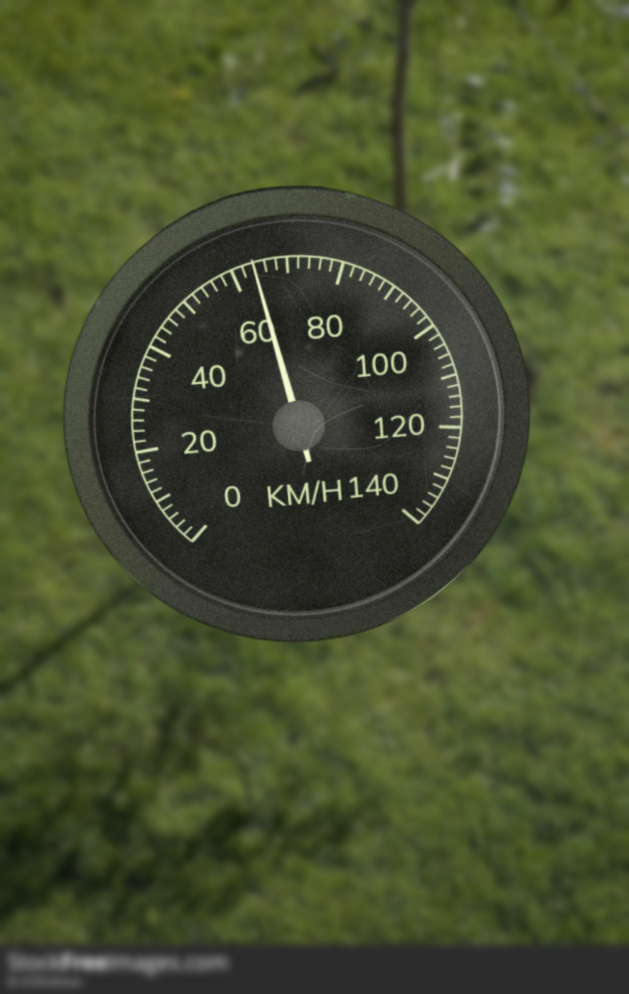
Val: 64 km/h
